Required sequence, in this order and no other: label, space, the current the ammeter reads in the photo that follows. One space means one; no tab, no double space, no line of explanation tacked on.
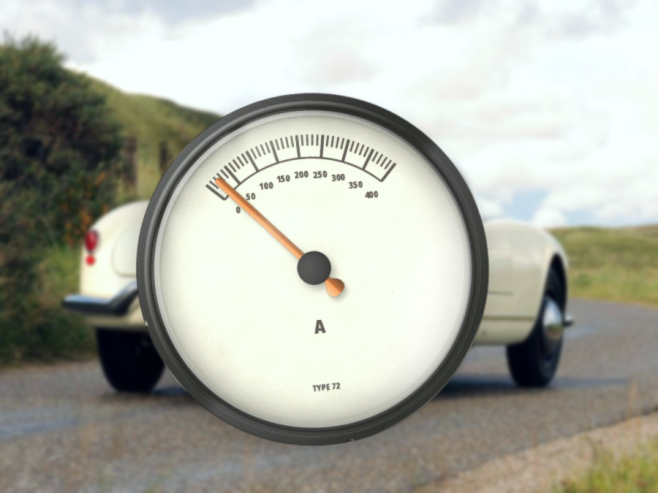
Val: 20 A
